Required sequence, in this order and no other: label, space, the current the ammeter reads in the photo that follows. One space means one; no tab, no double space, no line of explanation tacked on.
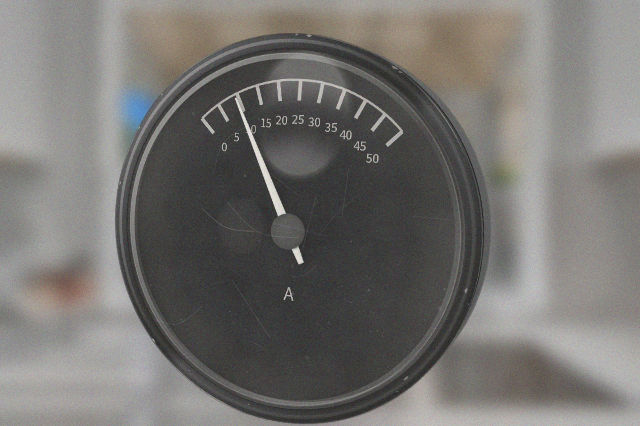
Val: 10 A
